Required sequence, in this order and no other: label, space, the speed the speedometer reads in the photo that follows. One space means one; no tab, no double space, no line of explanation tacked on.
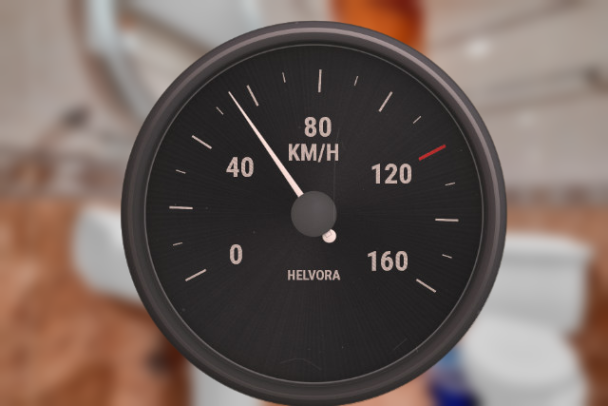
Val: 55 km/h
